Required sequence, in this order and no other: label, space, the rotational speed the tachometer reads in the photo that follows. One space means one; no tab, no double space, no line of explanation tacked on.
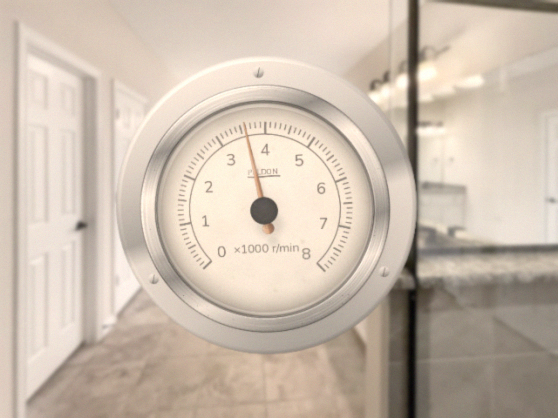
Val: 3600 rpm
